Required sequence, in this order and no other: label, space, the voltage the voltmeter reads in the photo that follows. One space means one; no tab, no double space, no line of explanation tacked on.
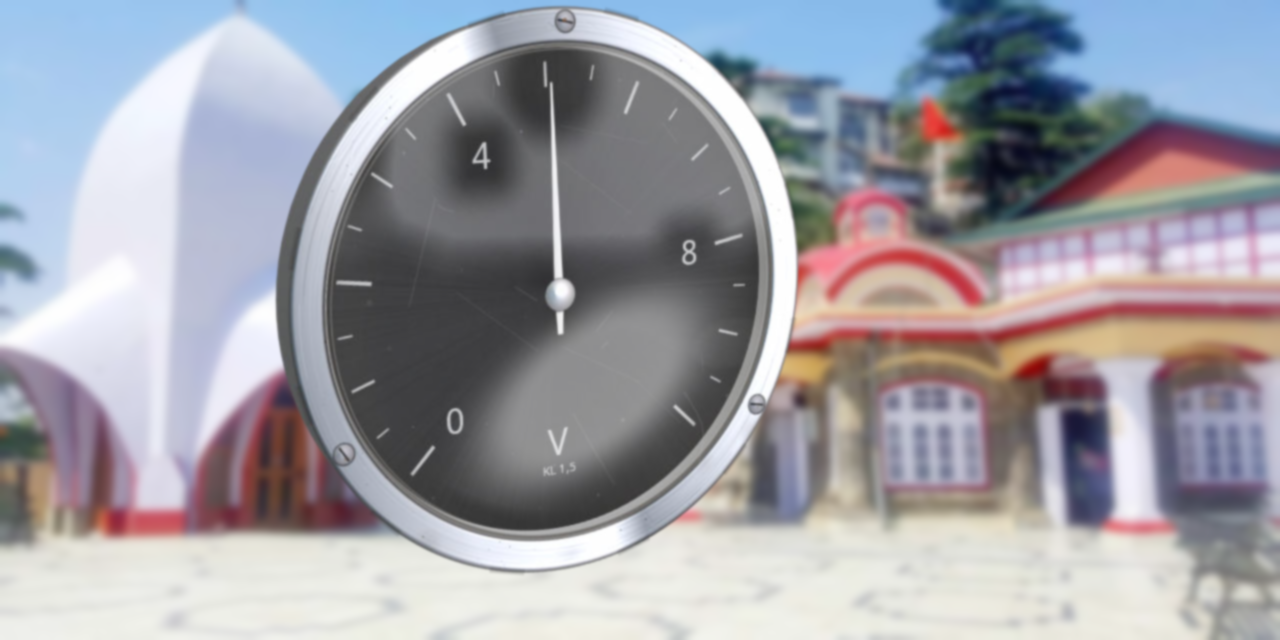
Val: 5 V
